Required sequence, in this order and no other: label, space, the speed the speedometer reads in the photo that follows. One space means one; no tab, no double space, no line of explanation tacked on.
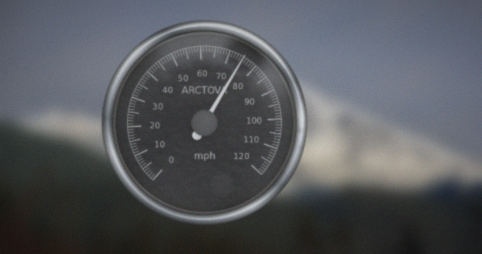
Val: 75 mph
